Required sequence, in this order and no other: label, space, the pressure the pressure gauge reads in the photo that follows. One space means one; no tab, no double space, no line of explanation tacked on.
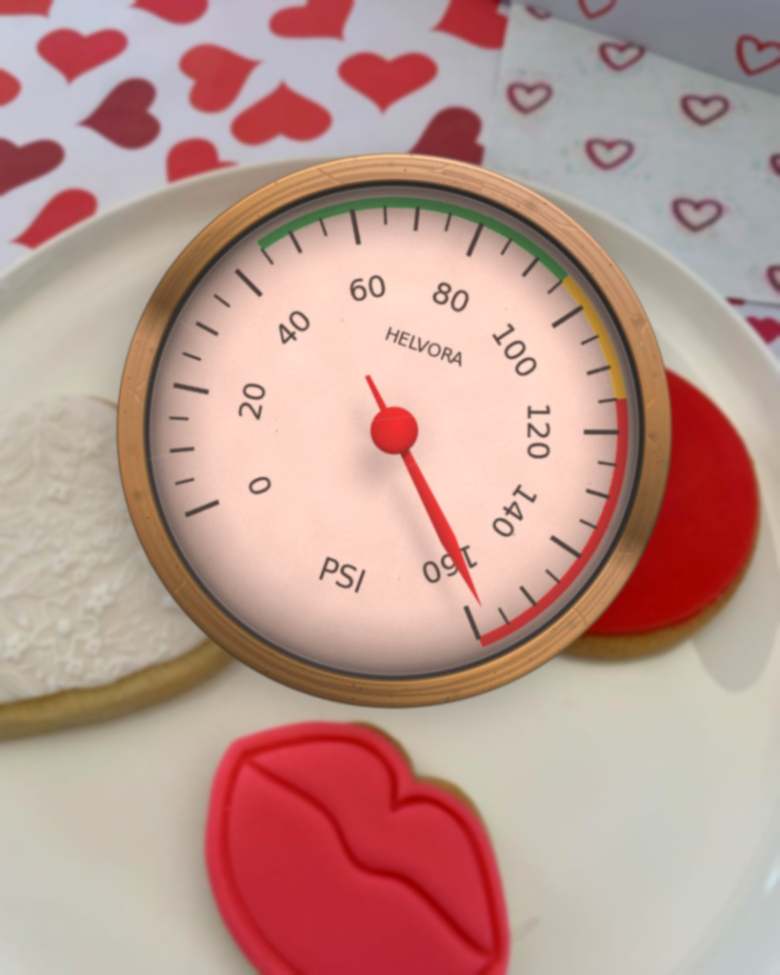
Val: 157.5 psi
